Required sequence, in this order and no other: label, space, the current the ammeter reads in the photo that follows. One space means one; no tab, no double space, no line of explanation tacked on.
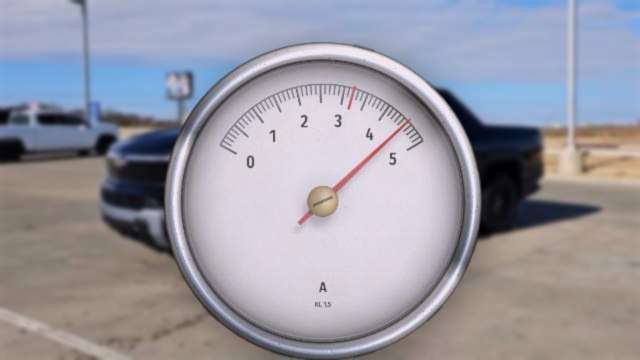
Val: 4.5 A
